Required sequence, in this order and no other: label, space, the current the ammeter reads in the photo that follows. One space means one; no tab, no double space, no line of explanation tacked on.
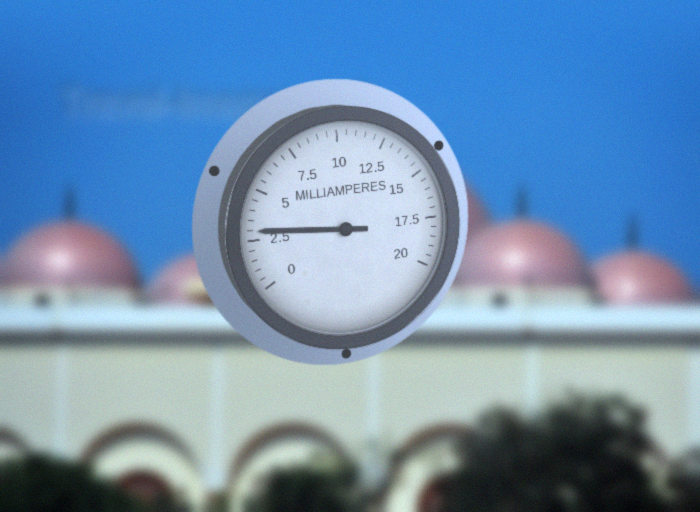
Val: 3 mA
